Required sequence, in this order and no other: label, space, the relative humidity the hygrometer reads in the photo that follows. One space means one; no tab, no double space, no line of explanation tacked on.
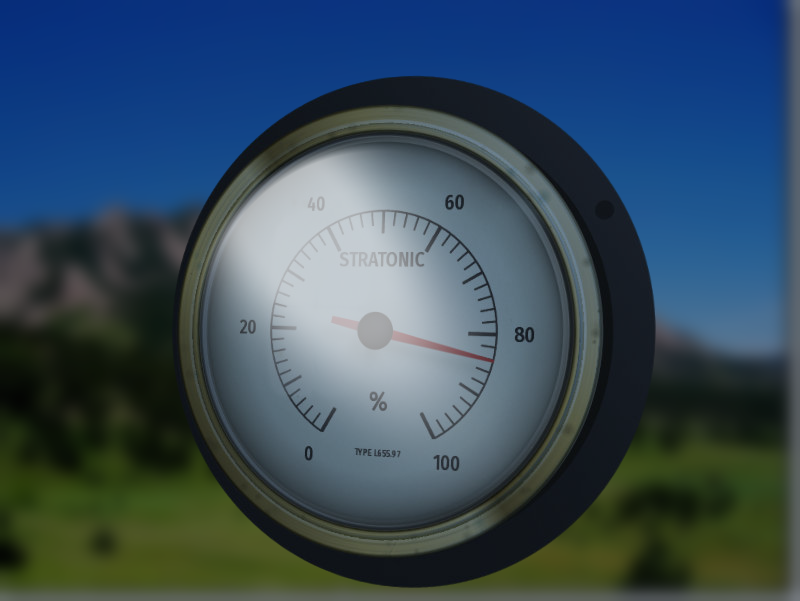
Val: 84 %
